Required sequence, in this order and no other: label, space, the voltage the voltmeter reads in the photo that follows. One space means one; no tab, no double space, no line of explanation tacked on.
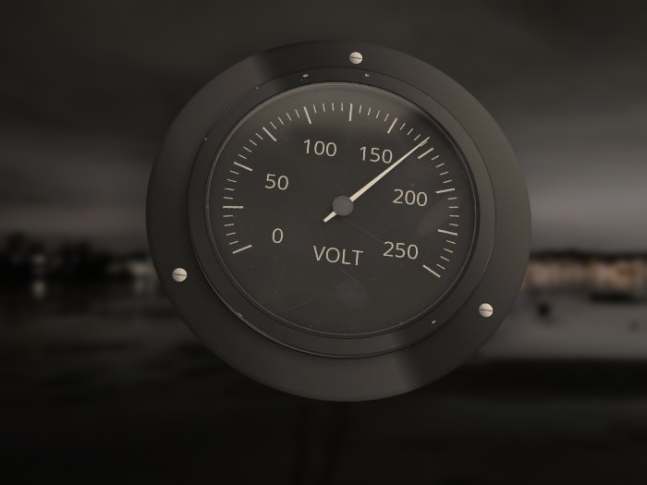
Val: 170 V
